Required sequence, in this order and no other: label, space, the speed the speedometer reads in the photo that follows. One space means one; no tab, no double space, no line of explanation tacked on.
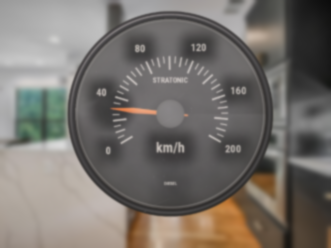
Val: 30 km/h
